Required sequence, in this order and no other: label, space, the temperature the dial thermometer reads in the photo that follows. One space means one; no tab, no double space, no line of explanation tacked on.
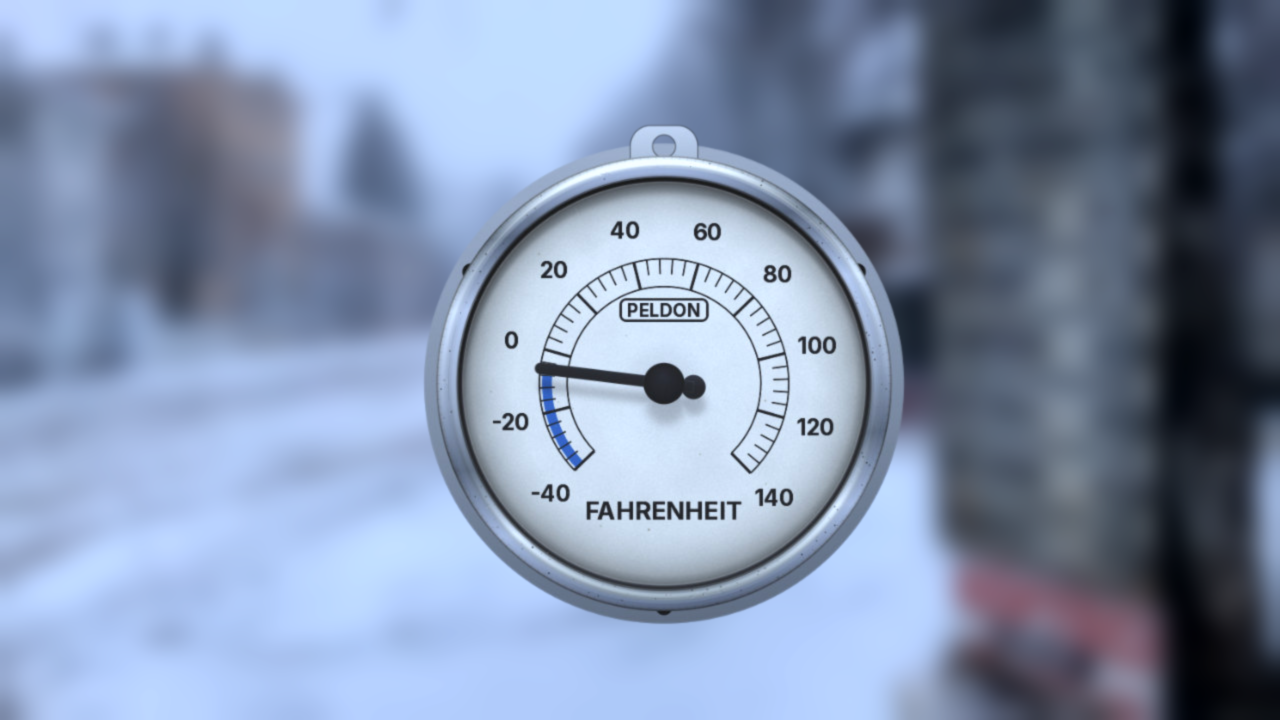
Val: -6 °F
